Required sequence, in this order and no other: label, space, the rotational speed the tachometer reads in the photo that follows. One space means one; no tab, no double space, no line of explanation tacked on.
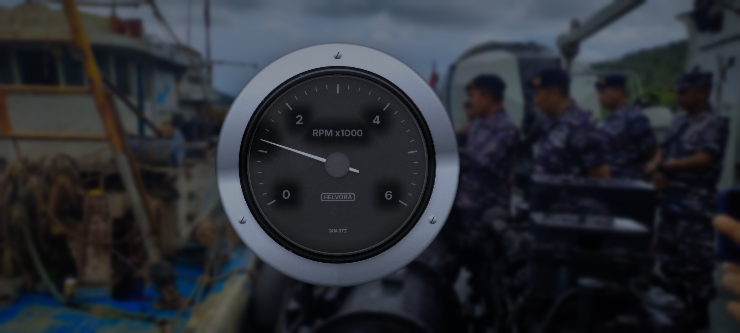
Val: 1200 rpm
